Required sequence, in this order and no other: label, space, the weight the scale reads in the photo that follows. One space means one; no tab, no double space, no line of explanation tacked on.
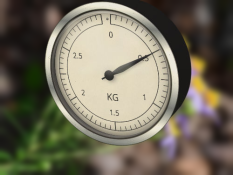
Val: 0.5 kg
